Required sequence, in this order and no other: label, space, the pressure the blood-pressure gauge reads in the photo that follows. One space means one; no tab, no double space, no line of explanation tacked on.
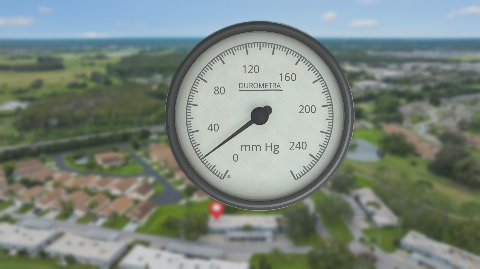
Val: 20 mmHg
